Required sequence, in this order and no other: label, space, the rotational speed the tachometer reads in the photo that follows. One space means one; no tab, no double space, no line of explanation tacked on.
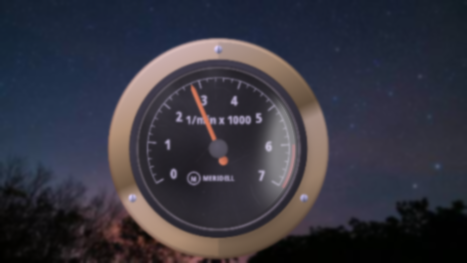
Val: 2800 rpm
